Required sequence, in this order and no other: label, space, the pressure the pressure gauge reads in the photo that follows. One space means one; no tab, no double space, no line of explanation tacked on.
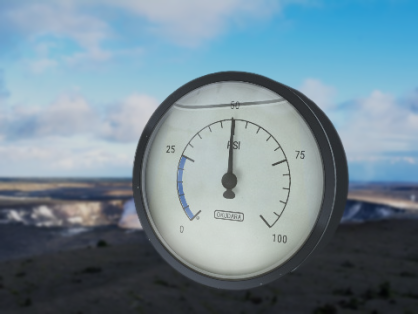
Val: 50 psi
